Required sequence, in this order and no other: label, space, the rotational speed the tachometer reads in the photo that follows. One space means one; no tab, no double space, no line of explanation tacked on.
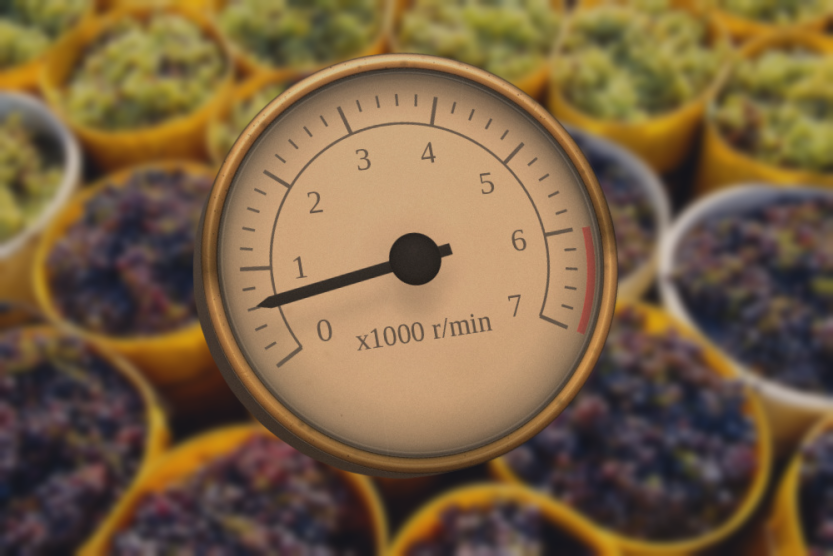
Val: 600 rpm
